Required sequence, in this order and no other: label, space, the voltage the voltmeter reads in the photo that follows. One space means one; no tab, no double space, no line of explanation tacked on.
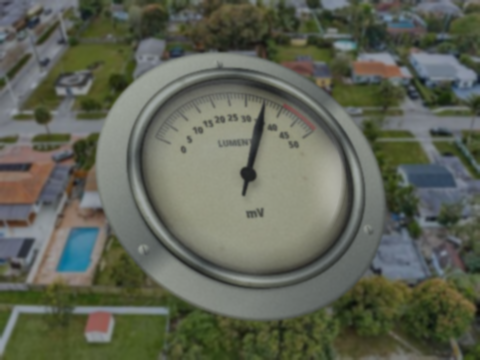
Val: 35 mV
